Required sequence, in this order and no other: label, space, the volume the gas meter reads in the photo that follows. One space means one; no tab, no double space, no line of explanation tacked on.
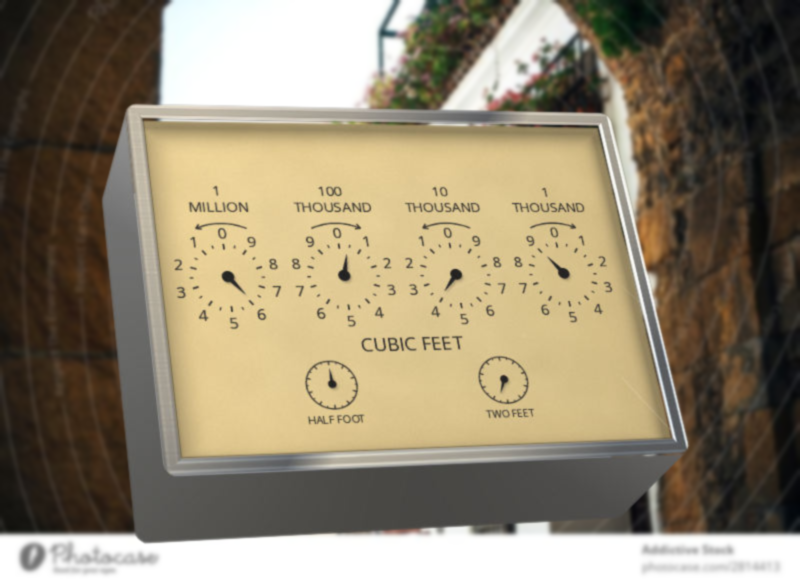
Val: 603900 ft³
